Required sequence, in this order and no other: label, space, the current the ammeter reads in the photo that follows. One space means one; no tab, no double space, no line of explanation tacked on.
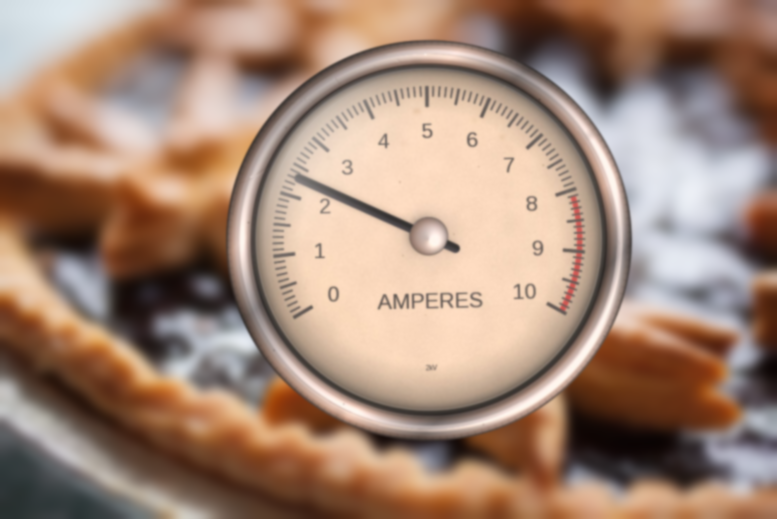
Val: 2.3 A
